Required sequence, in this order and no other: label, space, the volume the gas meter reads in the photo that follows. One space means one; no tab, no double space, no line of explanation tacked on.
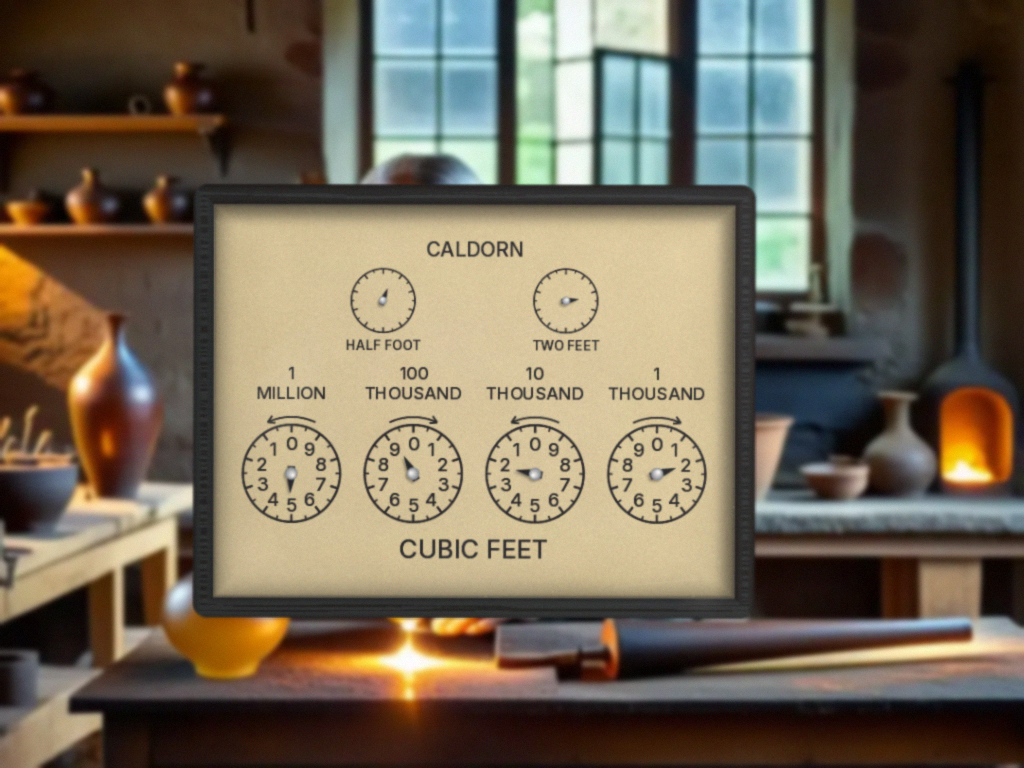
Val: 492200 ft³
